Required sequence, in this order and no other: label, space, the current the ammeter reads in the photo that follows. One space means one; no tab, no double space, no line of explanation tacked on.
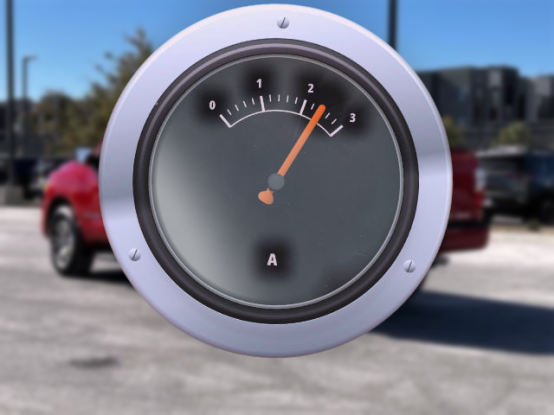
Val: 2.4 A
